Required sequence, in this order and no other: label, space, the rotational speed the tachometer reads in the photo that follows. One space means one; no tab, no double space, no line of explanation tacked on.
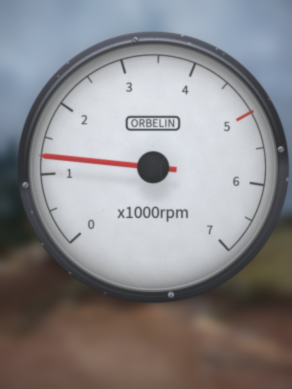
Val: 1250 rpm
